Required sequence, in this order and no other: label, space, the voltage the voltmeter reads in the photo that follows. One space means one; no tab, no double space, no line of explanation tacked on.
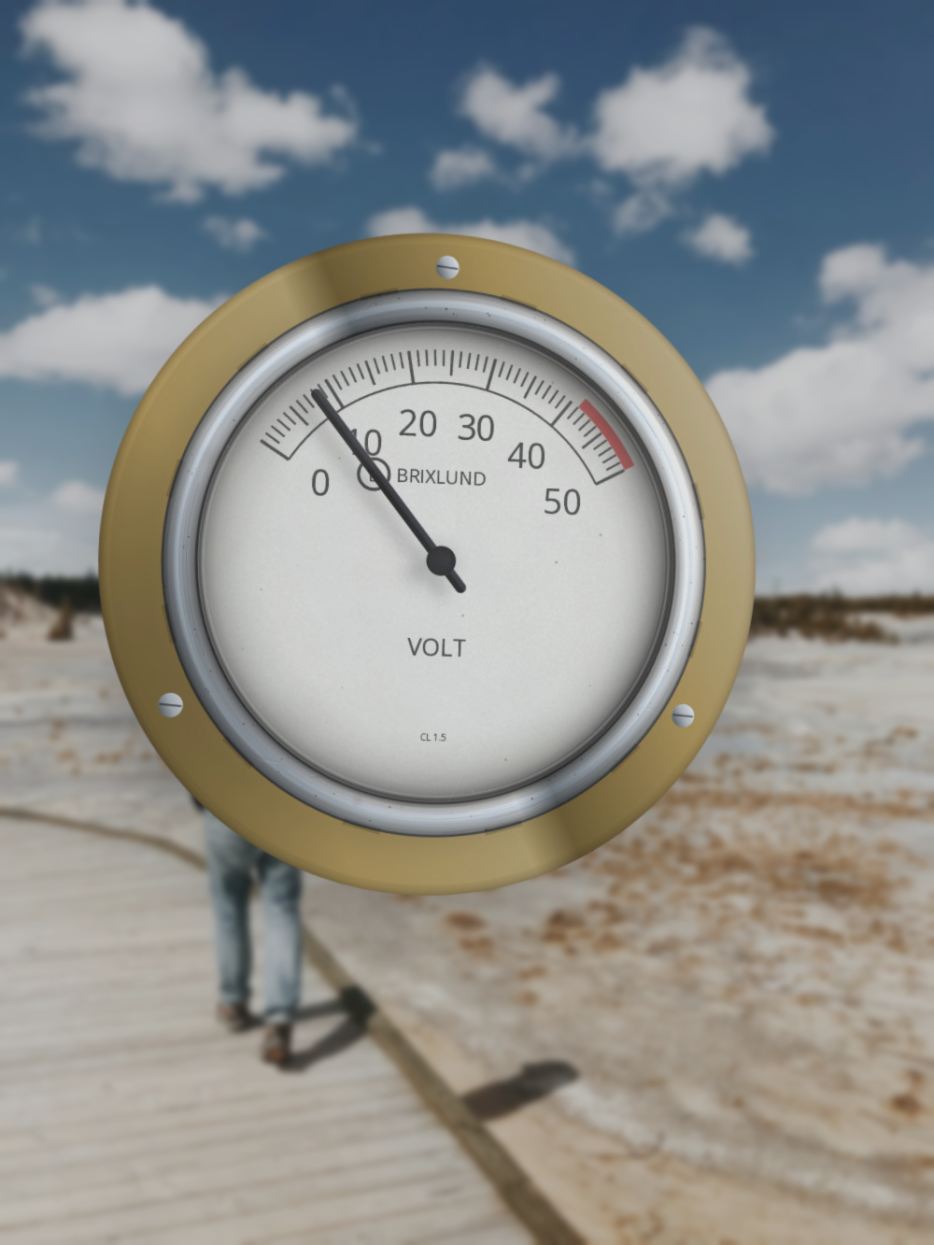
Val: 8 V
